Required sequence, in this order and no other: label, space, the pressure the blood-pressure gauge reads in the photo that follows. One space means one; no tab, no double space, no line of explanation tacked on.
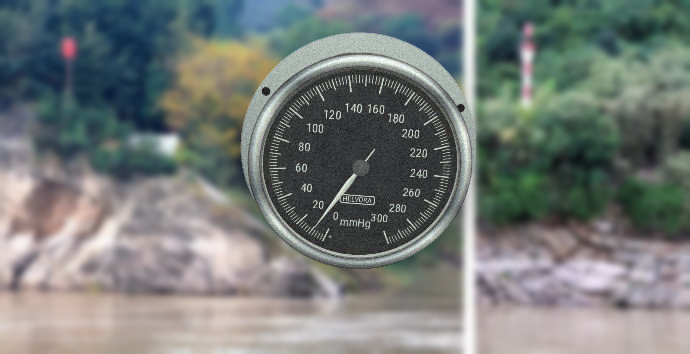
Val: 10 mmHg
